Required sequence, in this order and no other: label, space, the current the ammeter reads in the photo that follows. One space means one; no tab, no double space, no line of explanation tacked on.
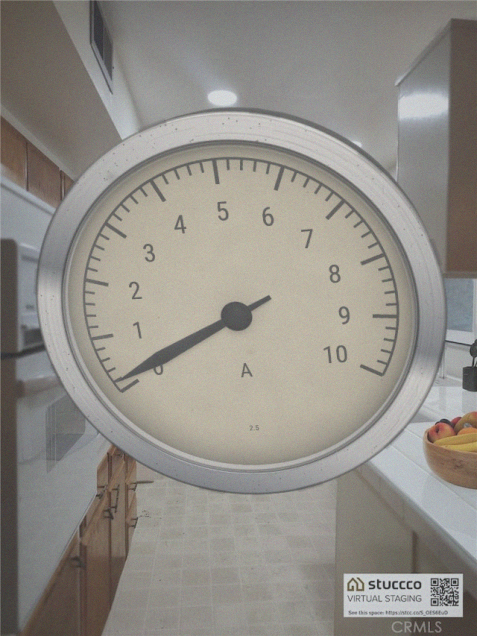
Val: 0.2 A
